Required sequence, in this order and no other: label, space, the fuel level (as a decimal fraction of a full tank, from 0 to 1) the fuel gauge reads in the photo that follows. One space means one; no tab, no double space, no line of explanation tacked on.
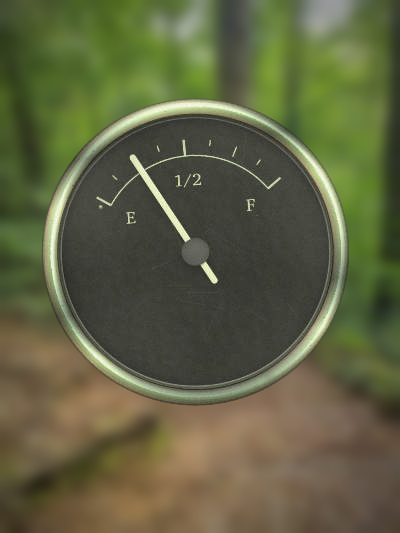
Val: 0.25
